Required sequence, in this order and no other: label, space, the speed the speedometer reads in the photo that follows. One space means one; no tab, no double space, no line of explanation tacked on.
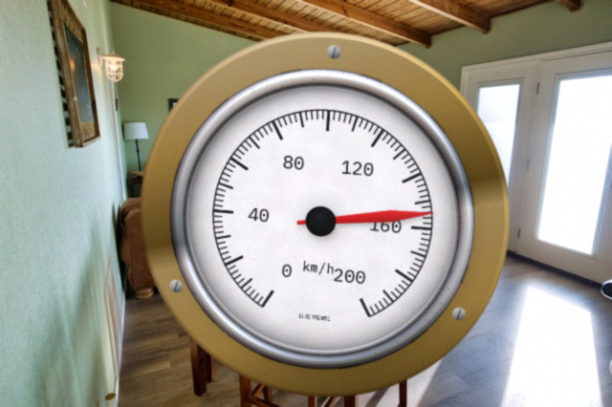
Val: 154 km/h
